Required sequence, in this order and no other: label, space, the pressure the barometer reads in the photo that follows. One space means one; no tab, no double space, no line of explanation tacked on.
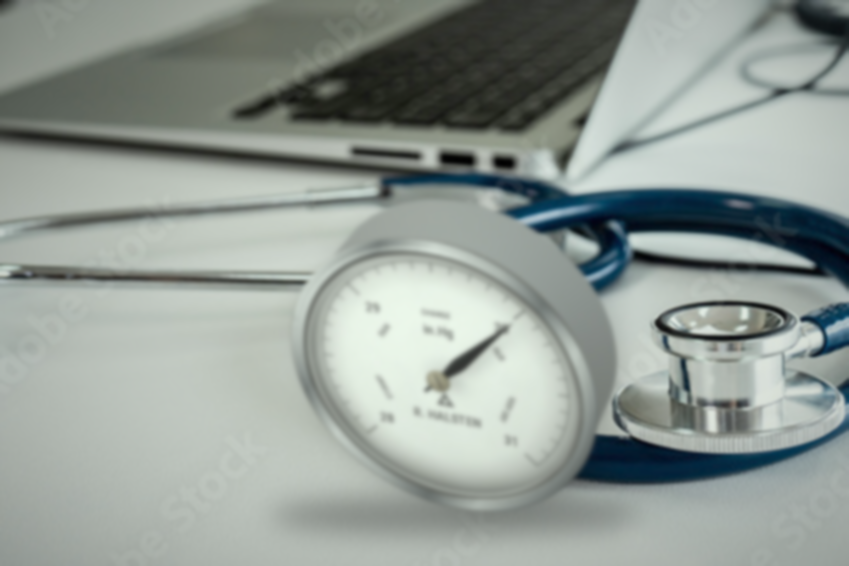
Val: 30 inHg
